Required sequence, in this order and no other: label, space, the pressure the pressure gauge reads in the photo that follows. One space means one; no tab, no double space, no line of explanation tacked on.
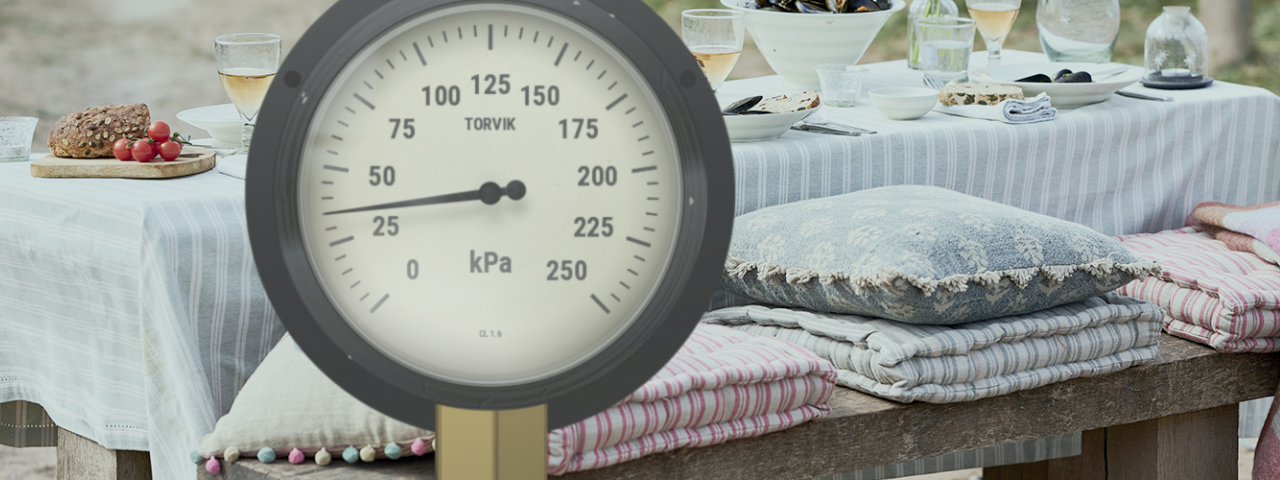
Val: 35 kPa
